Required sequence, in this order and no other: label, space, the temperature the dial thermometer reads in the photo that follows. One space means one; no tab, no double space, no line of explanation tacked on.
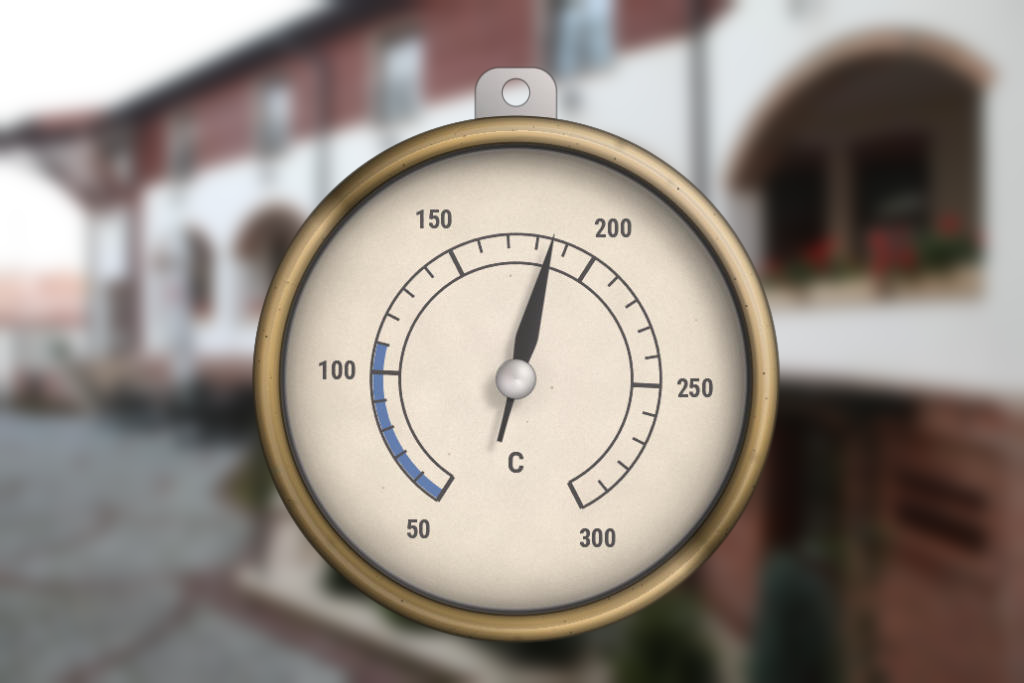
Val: 185 °C
